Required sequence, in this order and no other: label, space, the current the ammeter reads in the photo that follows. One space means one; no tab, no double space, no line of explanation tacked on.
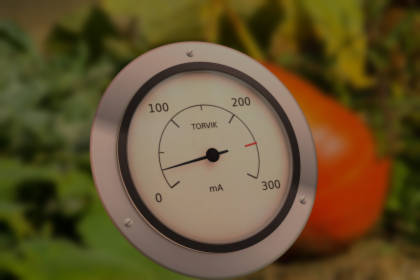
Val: 25 mA
